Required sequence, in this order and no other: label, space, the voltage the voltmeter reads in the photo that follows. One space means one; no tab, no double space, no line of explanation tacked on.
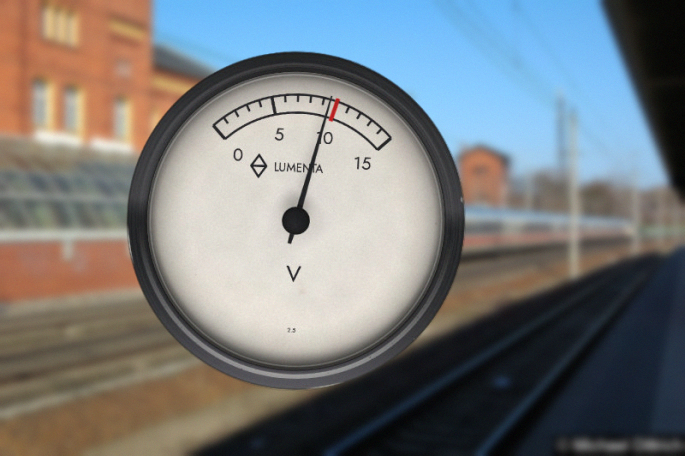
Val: 9.5 V
